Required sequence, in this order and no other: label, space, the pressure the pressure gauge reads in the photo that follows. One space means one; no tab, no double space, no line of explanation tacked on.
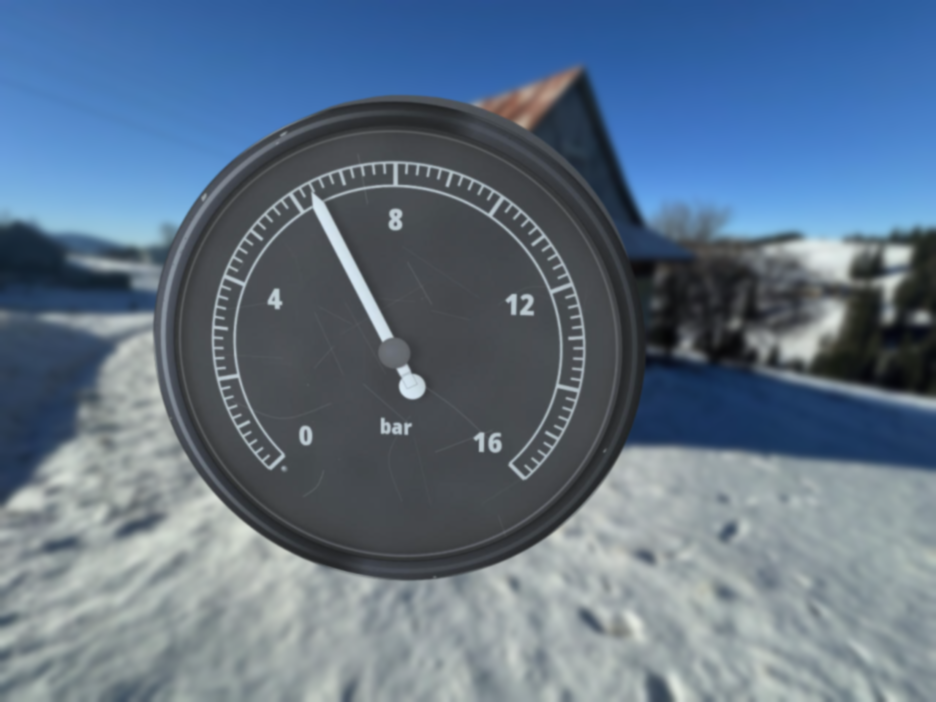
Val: 6.4 bar
